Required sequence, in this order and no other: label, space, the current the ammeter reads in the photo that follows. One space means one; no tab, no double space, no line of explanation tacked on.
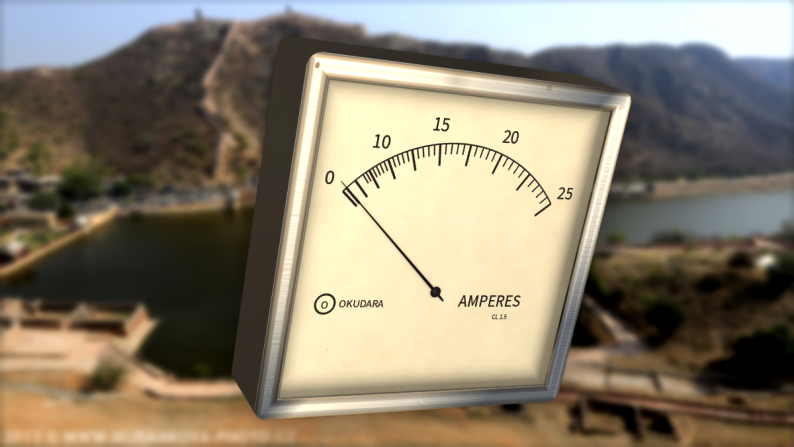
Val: 2.5 A
